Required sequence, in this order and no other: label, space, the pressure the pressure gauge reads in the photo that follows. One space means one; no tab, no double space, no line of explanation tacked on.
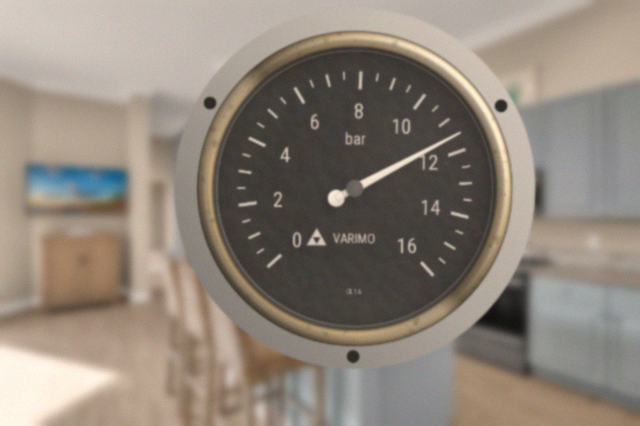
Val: 11.5 bar
